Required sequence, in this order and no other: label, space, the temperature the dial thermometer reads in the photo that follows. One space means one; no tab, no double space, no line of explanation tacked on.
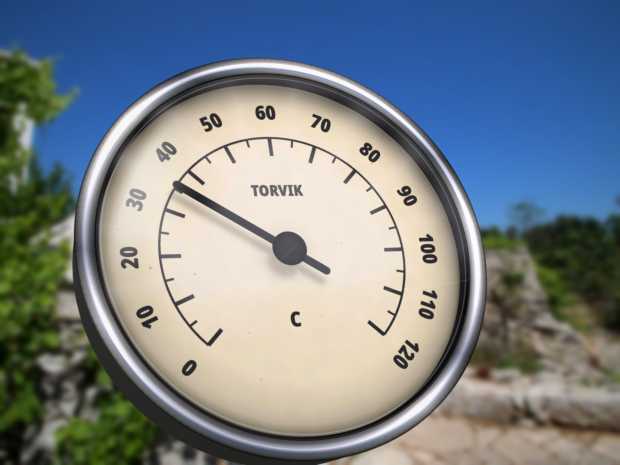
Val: 35 °C
